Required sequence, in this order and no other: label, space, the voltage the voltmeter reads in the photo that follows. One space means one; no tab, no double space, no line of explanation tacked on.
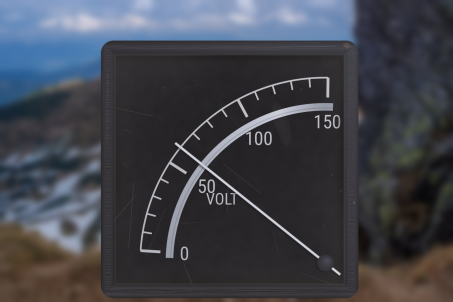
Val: 60 V
